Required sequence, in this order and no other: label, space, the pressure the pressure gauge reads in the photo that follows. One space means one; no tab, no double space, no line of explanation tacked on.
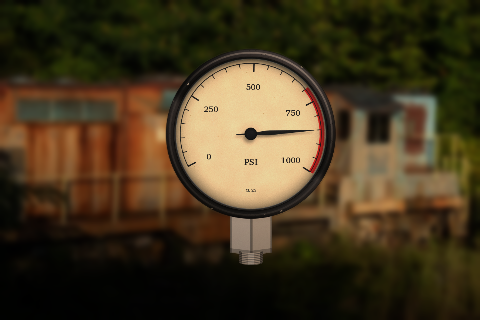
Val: 850 psi
